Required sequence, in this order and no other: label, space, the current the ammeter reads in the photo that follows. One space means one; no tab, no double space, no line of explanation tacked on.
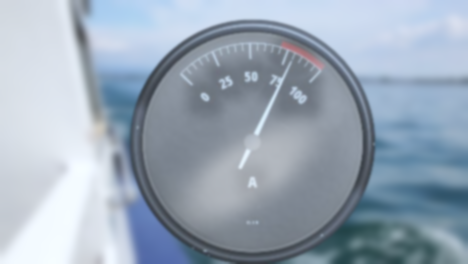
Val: 80 A
